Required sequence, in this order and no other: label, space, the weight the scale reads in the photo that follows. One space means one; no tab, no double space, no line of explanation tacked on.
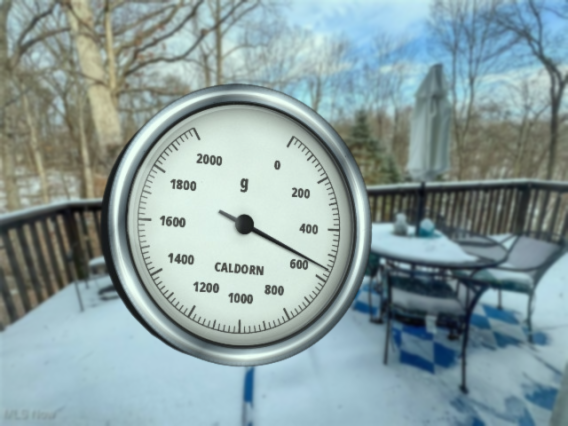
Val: 560 g
